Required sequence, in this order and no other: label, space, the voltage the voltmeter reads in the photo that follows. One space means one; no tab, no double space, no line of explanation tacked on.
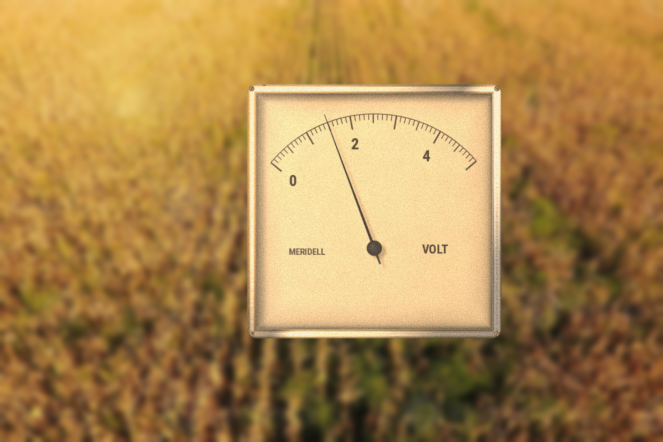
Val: 1.5 V
